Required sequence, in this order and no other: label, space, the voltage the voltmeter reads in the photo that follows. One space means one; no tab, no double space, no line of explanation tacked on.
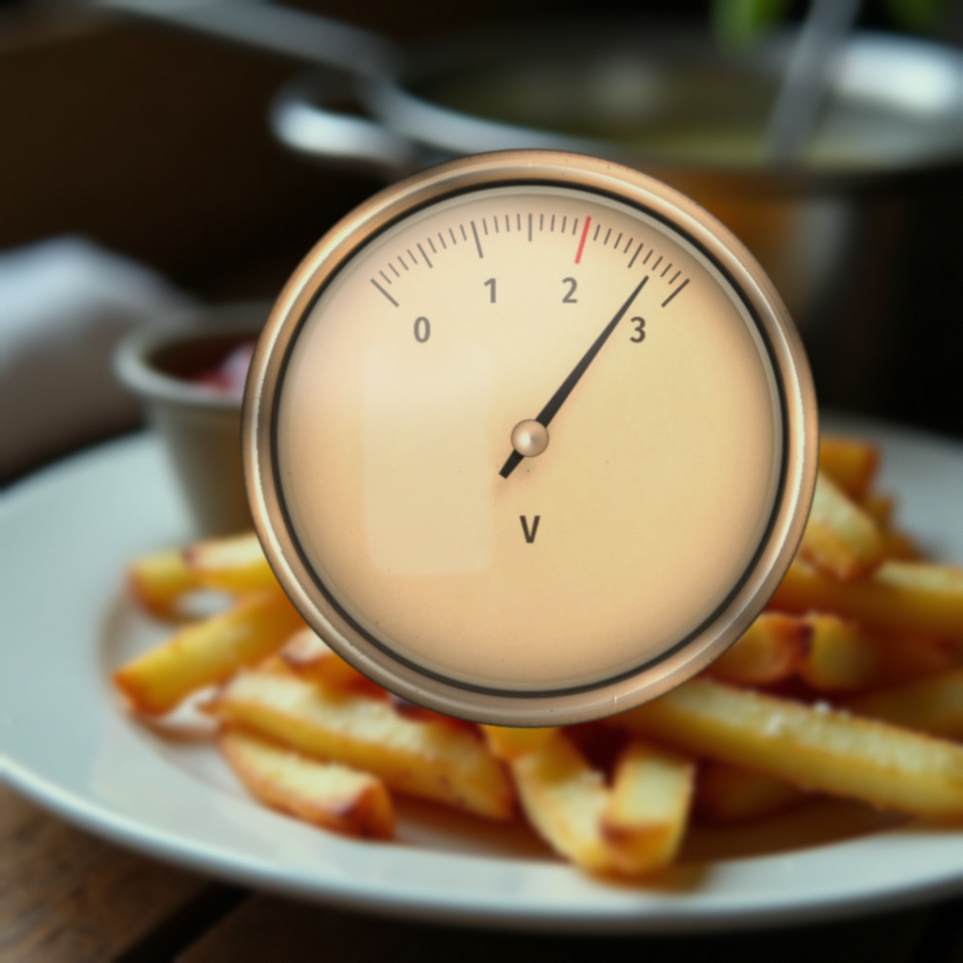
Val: 2.7 V
